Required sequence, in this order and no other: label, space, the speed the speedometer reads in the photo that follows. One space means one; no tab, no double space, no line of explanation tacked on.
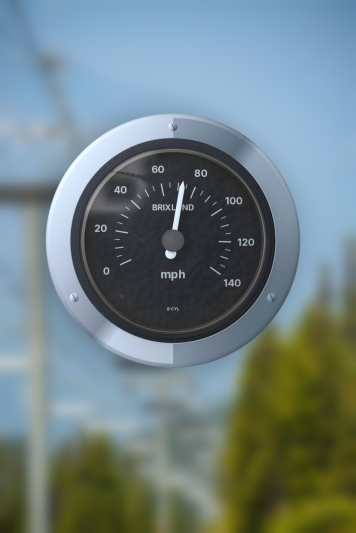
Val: 72.5 mph
